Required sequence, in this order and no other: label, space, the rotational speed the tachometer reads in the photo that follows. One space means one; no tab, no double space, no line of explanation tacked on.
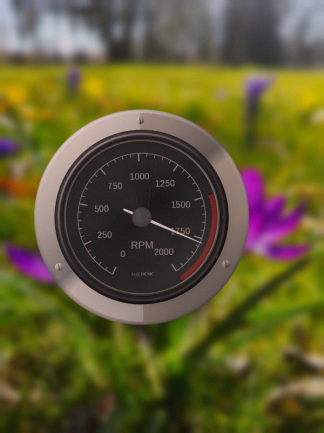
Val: 1775 rpm
